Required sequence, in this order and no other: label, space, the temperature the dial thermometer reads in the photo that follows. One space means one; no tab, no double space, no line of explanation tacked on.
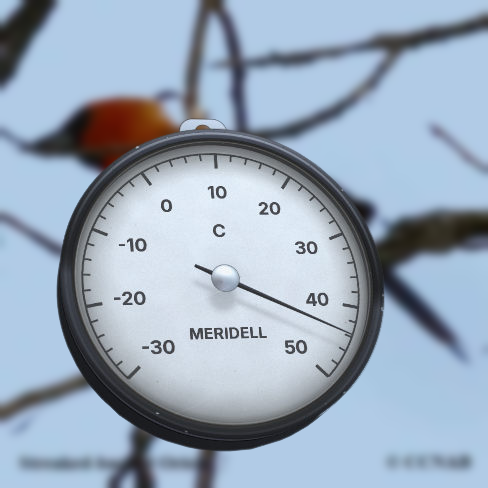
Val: 44 °C
